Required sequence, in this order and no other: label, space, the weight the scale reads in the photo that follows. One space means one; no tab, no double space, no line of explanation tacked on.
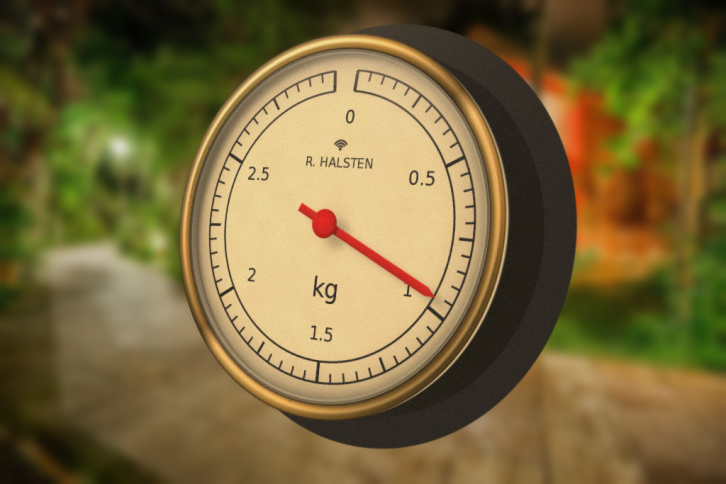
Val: 0.95 kg
